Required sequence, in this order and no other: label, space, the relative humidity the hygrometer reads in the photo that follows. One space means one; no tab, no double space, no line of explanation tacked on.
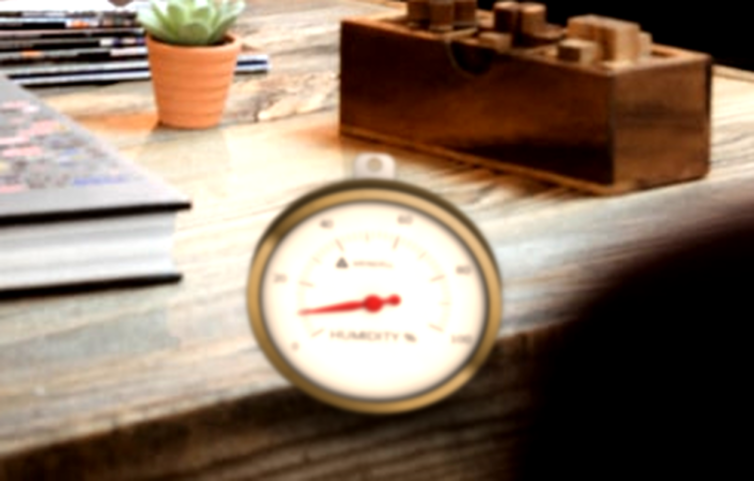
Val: 10 %
